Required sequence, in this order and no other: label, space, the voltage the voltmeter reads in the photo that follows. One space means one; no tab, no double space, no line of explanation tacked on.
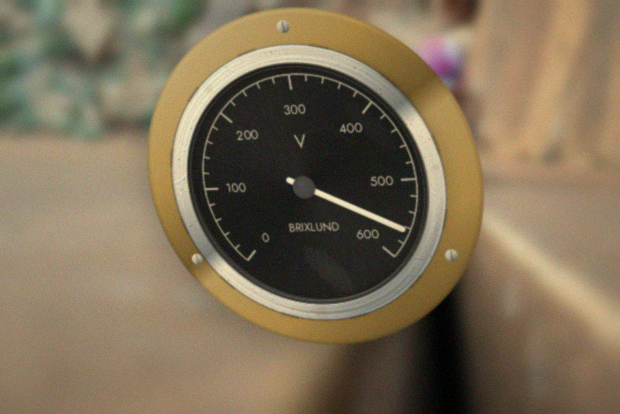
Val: 560 V
